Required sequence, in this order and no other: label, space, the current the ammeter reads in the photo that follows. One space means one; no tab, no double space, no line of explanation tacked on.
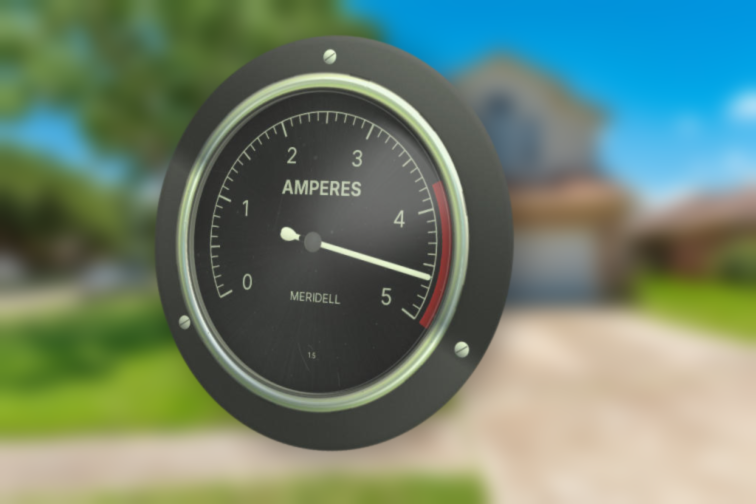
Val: 4.6 A
